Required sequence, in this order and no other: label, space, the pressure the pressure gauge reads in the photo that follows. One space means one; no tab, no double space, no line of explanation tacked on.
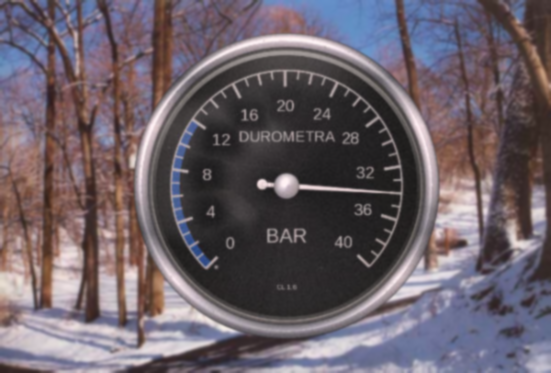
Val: 34 bar
